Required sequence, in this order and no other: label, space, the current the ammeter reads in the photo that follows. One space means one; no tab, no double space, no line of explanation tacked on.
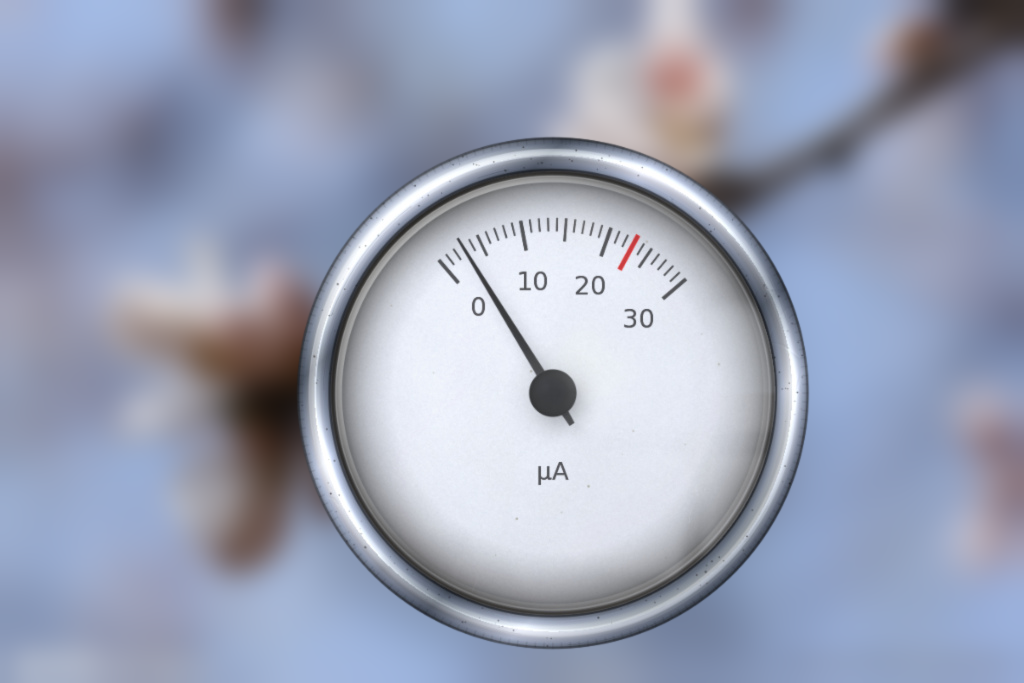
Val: 3 µA
